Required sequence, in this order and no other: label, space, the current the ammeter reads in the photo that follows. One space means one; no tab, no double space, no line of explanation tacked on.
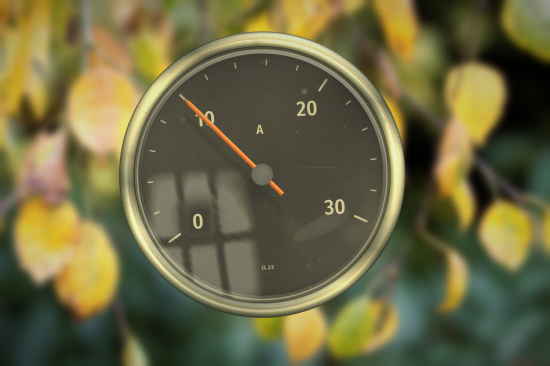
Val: 10 A
